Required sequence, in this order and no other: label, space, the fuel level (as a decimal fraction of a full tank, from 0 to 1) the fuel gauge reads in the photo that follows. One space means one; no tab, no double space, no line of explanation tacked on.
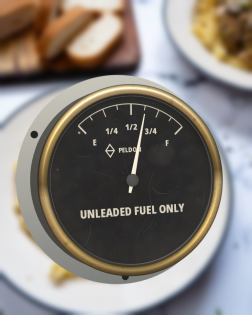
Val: 0.625
